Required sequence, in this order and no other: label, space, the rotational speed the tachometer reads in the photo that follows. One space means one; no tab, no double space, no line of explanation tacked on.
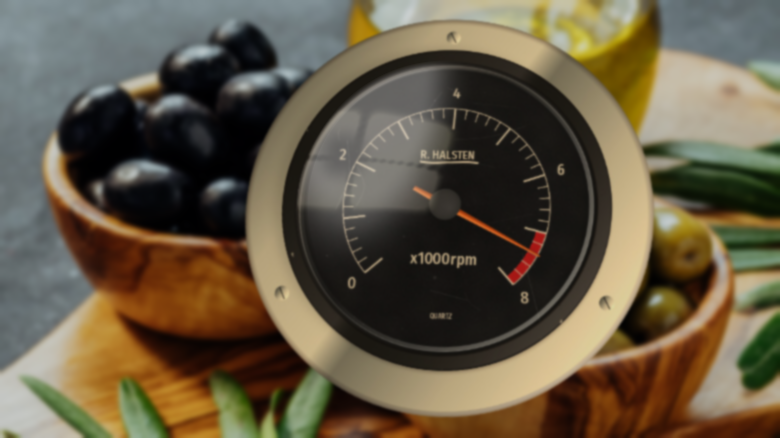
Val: 7400 rpm
